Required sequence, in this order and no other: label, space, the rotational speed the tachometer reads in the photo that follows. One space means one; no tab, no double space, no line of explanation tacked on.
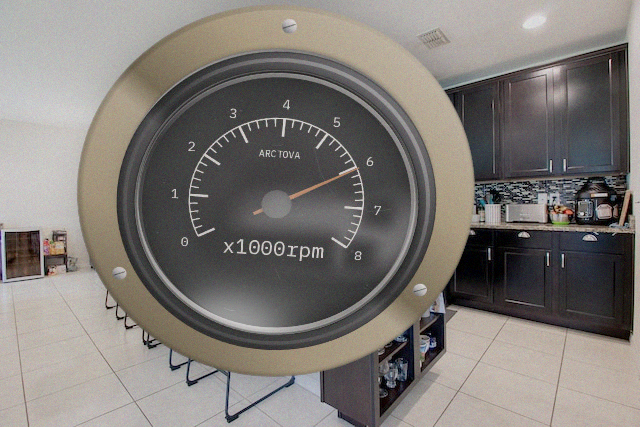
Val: 6000 rpm
